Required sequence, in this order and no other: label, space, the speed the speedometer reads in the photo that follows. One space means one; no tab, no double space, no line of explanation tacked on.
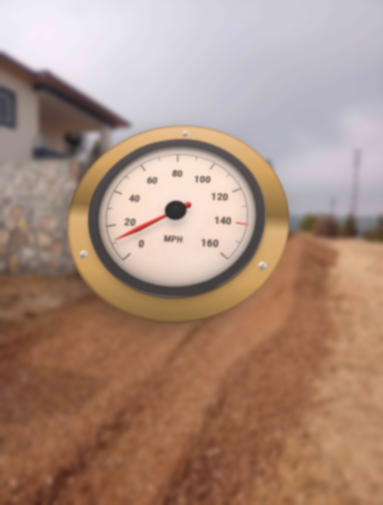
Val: 10 mph
